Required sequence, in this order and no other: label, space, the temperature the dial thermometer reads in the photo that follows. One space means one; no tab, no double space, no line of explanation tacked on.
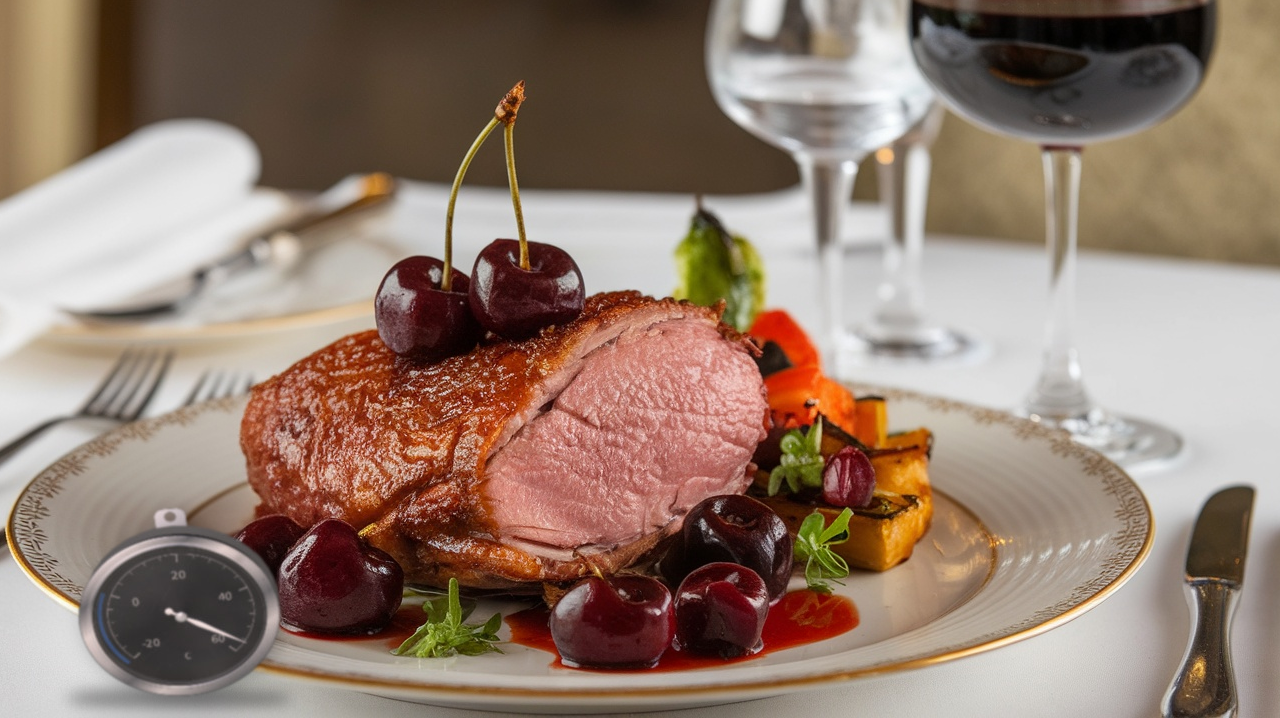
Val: 56 °C
